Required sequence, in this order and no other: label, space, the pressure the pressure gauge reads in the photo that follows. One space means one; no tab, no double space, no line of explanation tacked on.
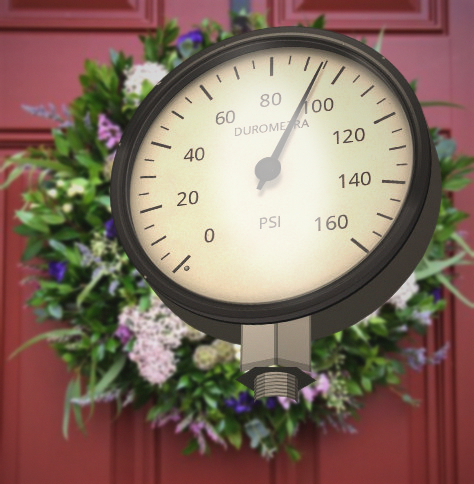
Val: 95 psi
